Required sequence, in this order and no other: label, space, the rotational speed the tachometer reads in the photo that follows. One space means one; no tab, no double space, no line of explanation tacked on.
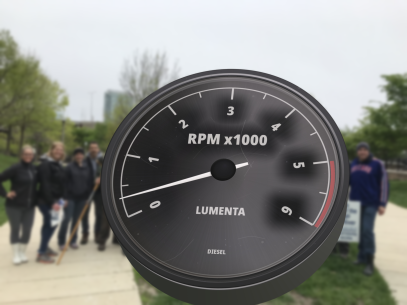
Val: 250 rpm
